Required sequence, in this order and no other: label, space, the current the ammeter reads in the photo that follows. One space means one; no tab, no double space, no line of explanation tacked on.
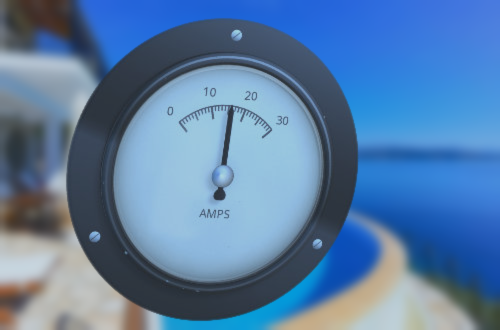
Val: 15 A
